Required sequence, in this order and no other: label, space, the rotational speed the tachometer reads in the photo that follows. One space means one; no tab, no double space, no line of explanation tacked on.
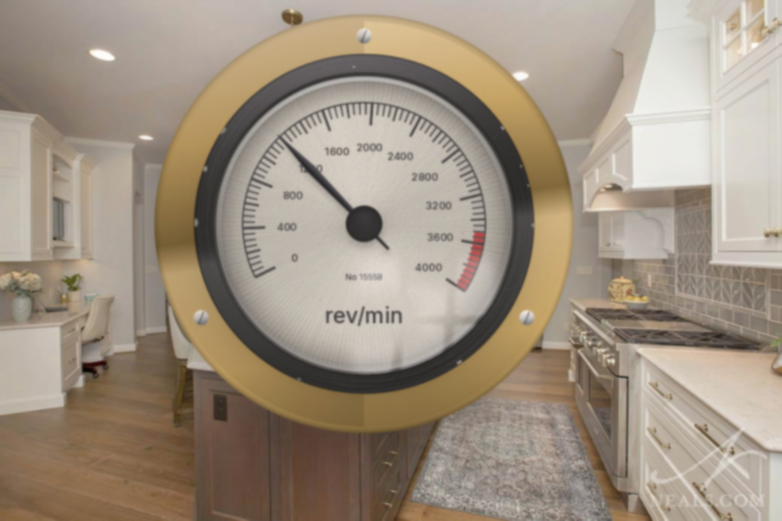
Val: 1200 rpm
